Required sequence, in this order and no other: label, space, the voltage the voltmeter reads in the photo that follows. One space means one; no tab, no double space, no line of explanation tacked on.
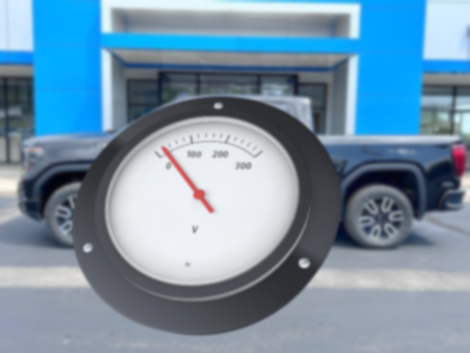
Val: 20 V
